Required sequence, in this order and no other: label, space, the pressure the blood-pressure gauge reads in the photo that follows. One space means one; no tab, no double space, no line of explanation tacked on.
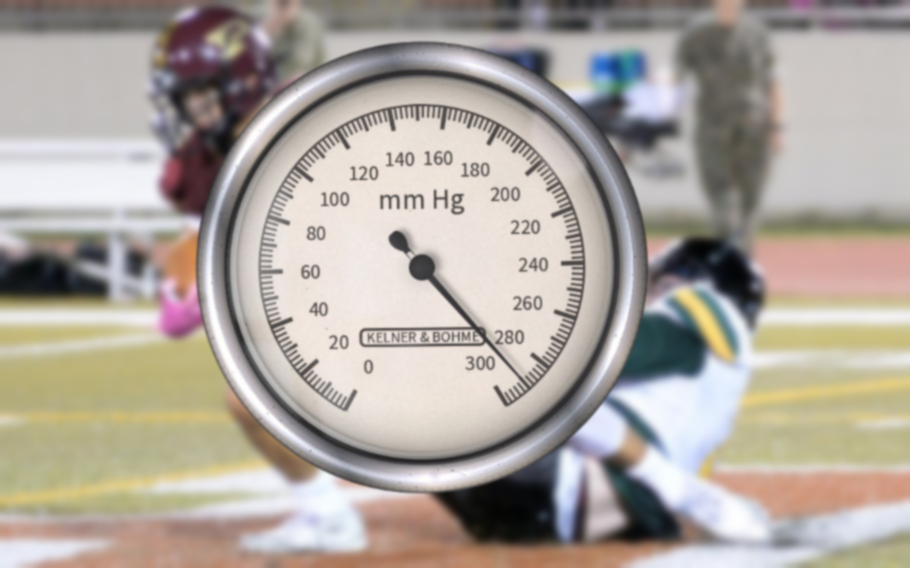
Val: 290 mmHg
